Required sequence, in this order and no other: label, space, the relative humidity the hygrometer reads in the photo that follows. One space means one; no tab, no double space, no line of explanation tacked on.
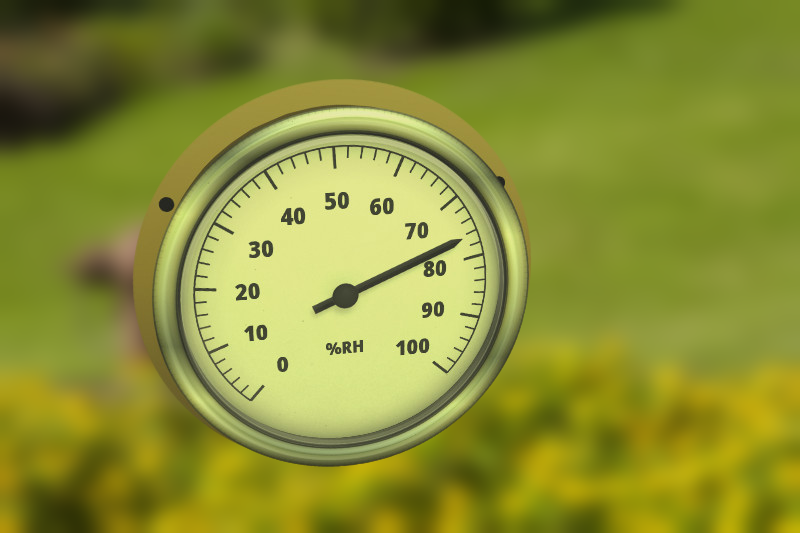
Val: 76 %
